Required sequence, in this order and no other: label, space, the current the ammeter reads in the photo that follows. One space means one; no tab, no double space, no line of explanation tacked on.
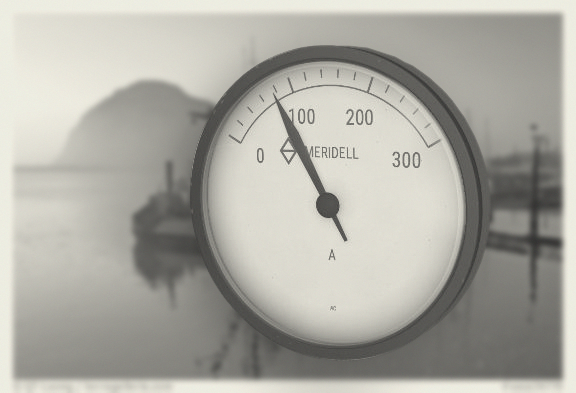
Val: 80 A
